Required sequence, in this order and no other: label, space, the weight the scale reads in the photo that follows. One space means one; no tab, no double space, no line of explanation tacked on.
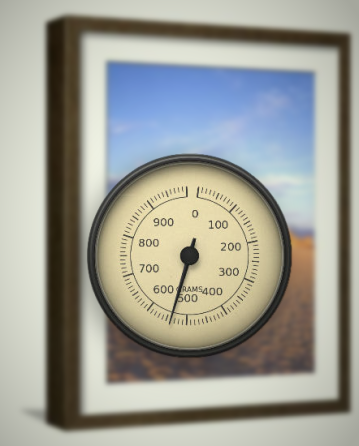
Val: 540 g
